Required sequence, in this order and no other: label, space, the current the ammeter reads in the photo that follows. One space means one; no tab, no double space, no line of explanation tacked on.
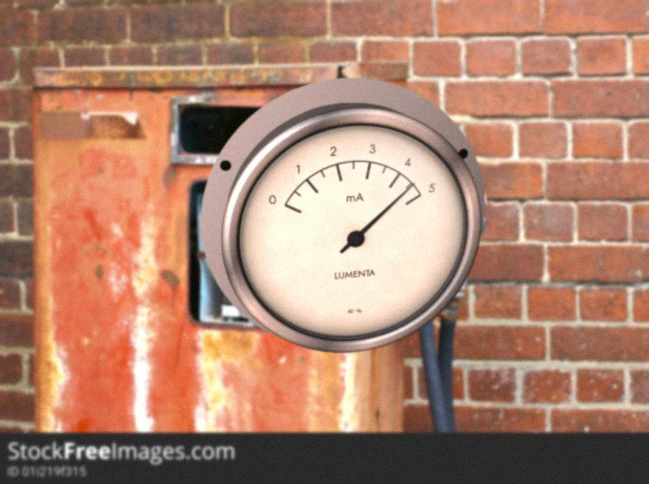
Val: 4.5 mA
